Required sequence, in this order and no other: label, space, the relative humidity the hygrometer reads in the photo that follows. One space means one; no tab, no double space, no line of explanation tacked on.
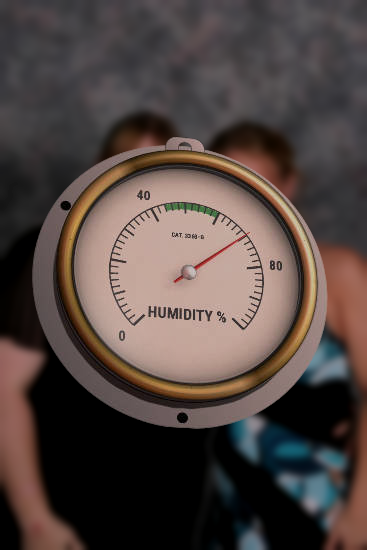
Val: 70 %
